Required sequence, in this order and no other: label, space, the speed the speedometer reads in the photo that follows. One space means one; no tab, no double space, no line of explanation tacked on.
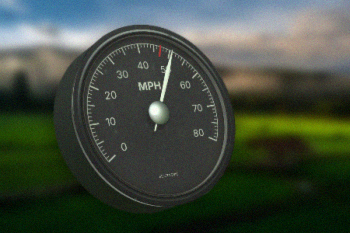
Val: 50 mph
